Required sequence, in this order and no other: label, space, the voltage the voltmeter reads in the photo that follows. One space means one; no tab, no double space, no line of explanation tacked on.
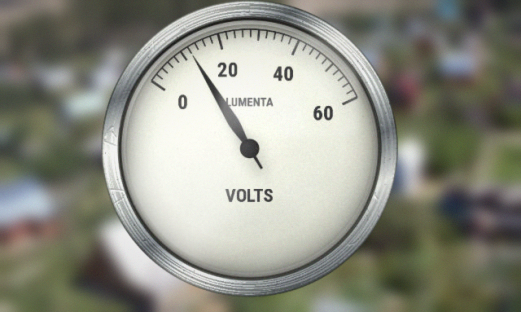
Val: 12 V
